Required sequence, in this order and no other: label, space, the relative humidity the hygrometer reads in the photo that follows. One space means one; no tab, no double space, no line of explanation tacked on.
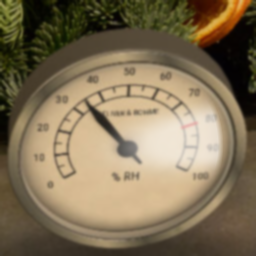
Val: 35 %
